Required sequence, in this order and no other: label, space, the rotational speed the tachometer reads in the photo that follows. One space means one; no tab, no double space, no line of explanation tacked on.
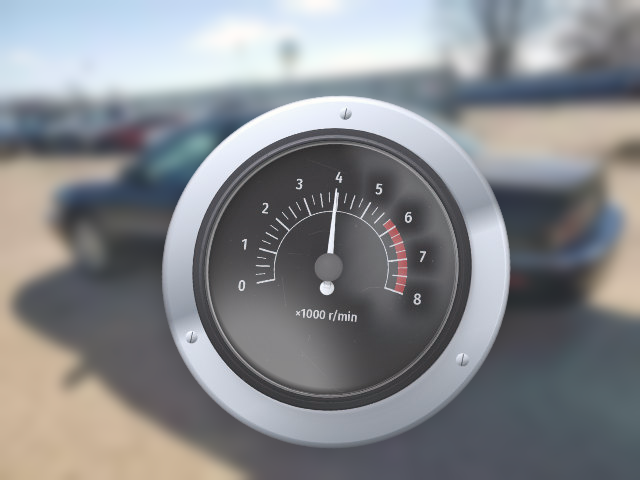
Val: 4000 rpm
